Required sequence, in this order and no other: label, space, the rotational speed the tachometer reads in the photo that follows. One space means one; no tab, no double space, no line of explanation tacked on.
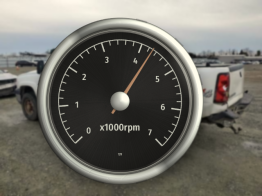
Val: 4300 rpm
